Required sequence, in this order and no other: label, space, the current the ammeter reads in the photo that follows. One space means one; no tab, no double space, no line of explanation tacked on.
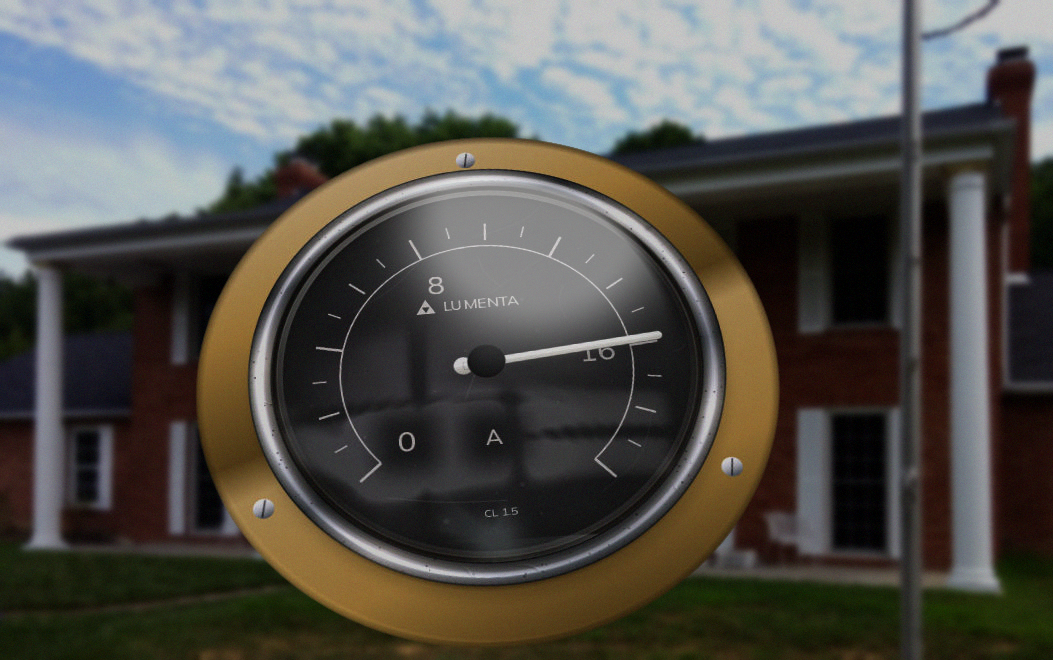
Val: 16 A
